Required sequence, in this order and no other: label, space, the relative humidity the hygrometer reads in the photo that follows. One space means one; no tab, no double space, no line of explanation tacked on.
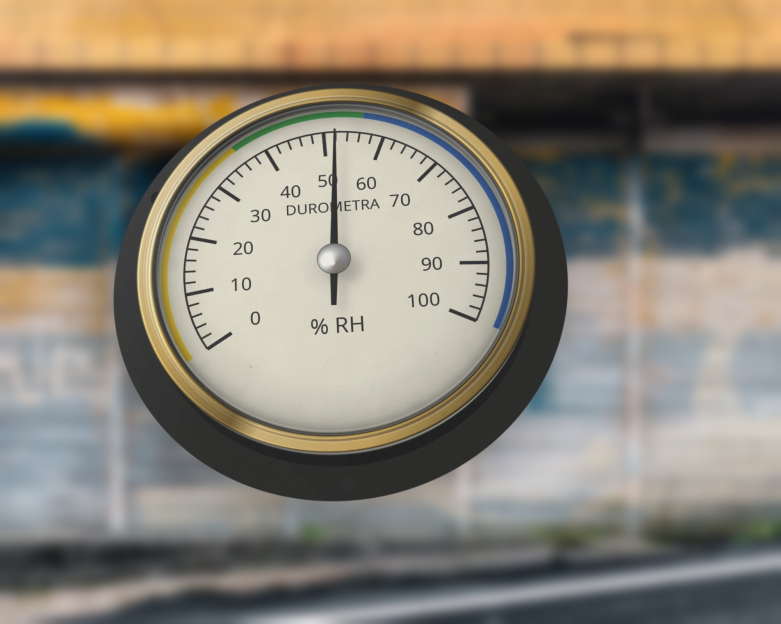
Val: 52 %
